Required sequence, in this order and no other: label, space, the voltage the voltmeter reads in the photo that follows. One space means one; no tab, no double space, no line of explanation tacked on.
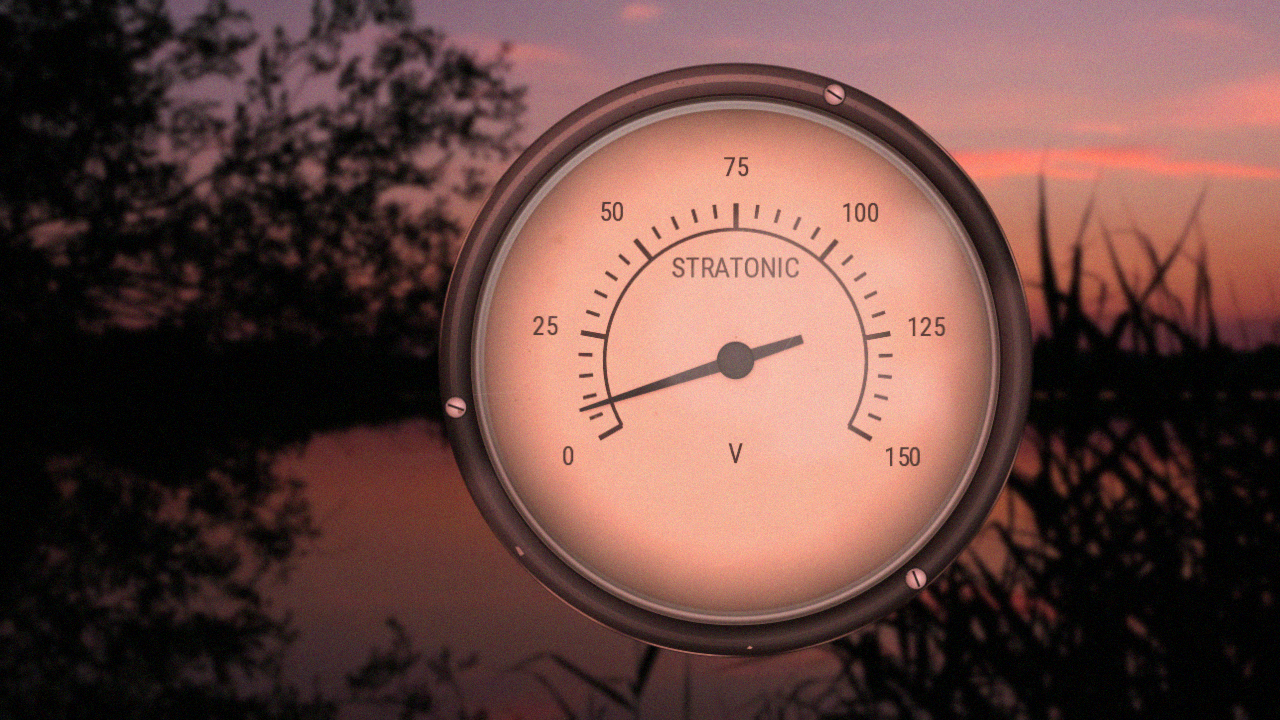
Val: 7.5 V
